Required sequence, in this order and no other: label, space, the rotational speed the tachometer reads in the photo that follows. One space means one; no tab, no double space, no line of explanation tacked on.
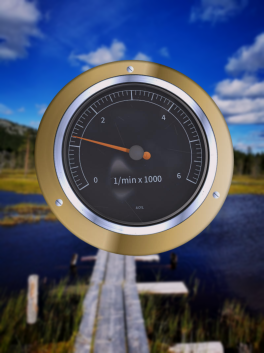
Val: 1200 rpm
